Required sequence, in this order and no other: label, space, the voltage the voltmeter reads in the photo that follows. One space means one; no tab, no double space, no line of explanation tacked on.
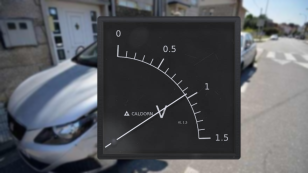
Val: 0.95 V
